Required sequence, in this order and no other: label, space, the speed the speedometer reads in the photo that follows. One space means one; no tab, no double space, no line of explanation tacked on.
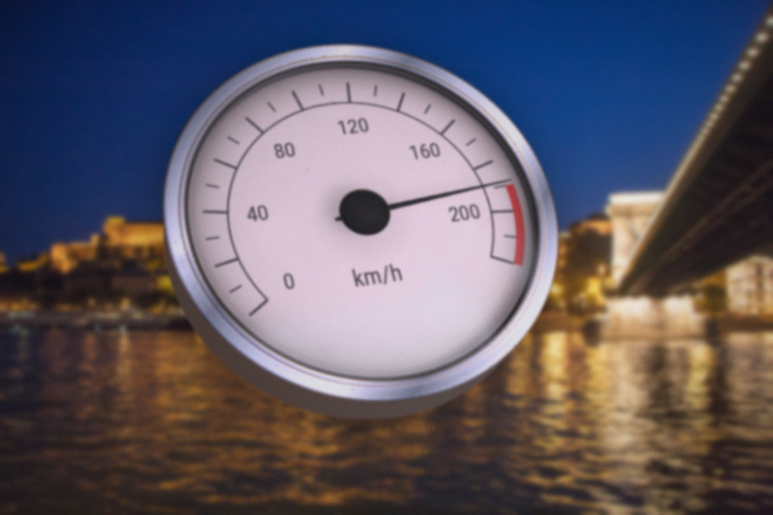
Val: 190 km/h
